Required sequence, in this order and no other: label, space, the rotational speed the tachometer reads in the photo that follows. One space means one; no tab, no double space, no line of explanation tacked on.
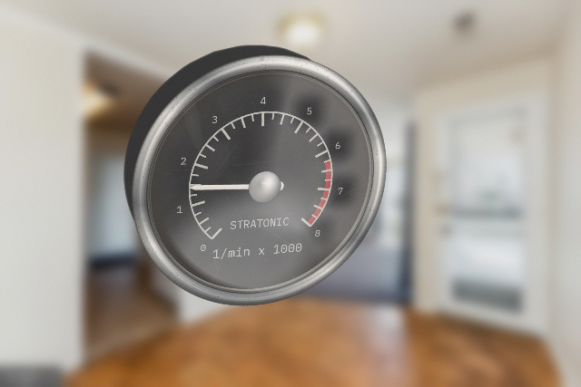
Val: 1500 rpm
